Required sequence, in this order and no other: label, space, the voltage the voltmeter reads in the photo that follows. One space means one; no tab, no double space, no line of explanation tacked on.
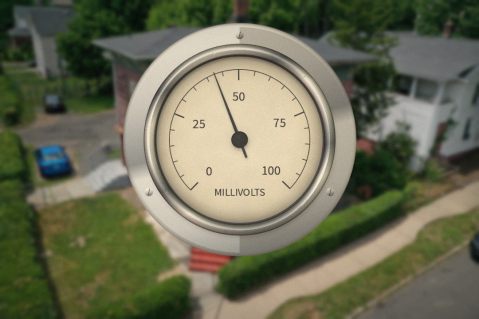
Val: 42.5 mV
